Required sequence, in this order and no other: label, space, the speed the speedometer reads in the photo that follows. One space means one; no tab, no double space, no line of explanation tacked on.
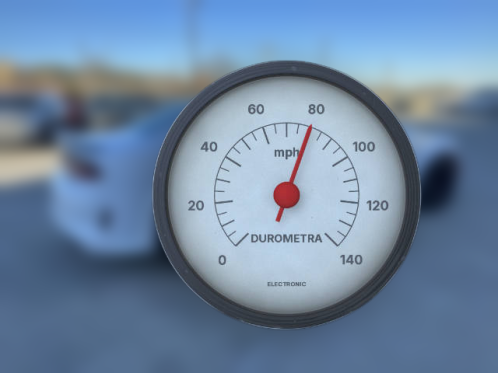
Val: 80 mph
